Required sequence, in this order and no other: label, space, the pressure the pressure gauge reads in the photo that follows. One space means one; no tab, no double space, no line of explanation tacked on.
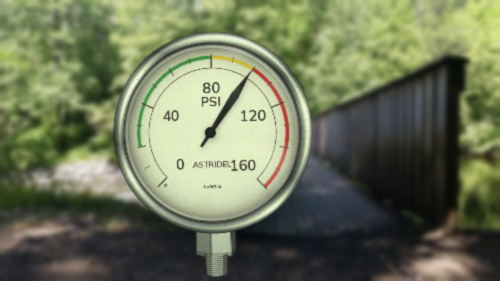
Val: 100 psi
